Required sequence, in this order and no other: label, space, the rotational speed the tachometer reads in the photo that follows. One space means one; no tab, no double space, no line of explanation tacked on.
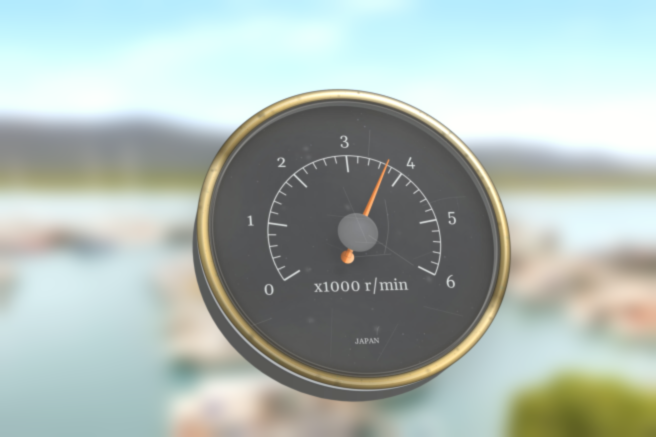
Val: 3700 rpm
